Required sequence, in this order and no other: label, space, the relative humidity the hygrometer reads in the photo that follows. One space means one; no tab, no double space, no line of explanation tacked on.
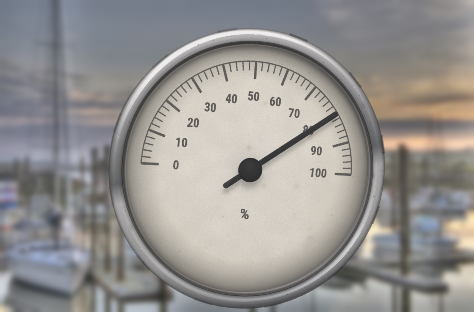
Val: 80 %
